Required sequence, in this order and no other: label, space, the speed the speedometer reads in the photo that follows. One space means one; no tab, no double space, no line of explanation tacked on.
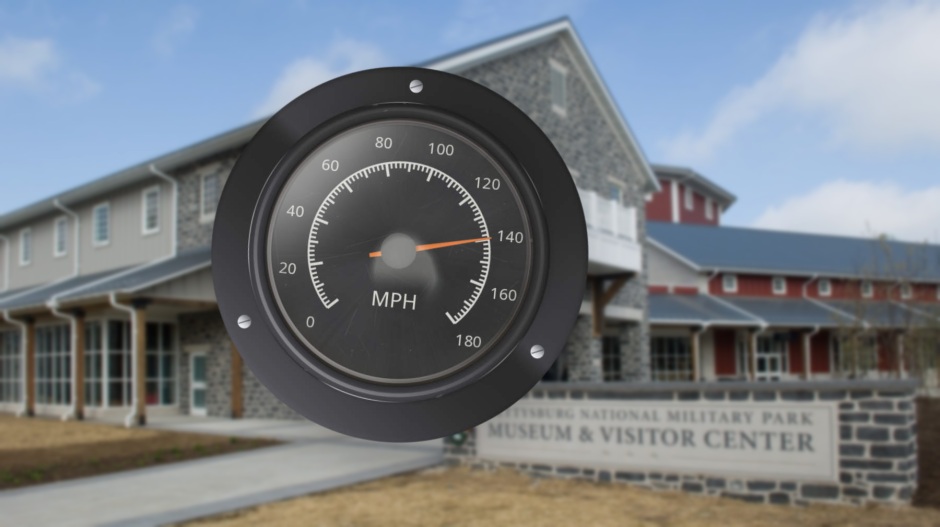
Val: 140 mph
